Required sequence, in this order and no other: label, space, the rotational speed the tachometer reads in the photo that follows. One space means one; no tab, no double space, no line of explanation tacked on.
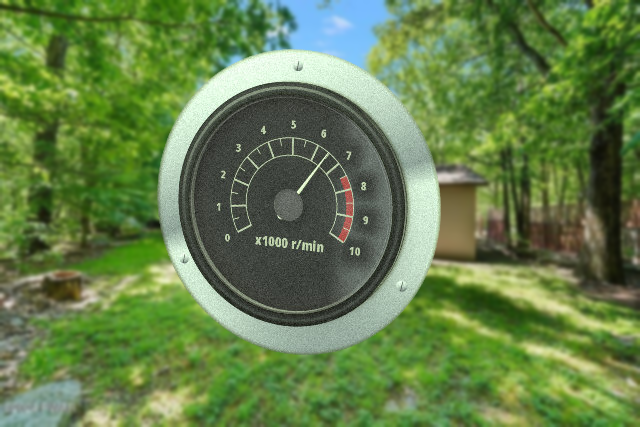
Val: 6500 rpm
